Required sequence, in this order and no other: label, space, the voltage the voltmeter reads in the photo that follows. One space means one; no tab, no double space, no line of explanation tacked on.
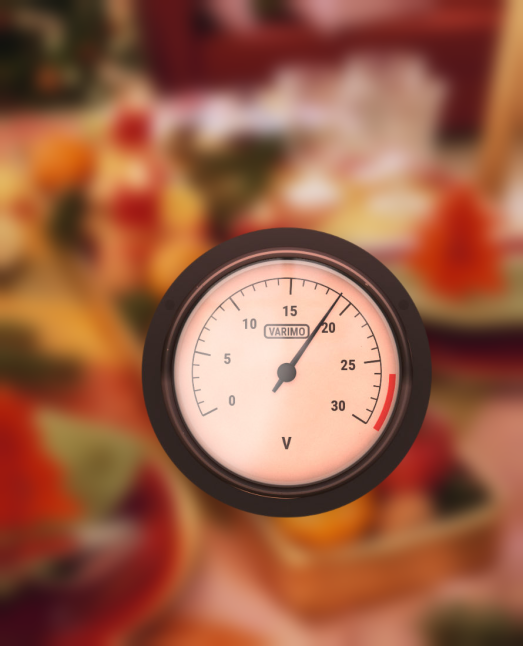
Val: 19 V
